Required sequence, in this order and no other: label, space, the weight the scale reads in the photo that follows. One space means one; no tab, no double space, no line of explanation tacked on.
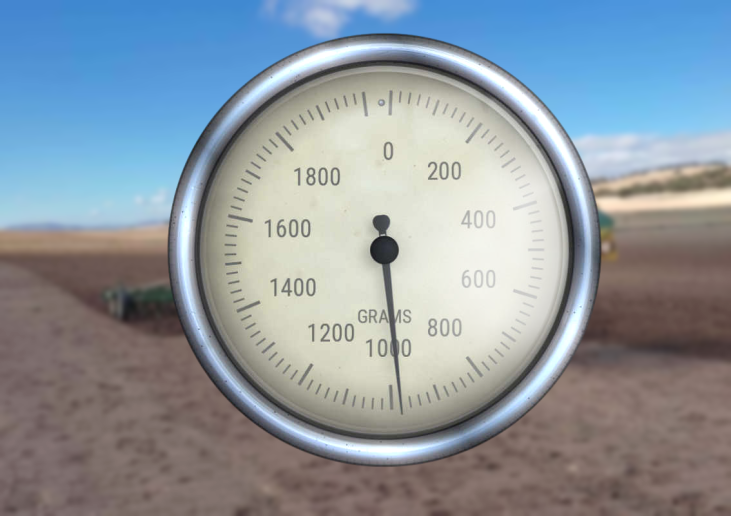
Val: 980 g
